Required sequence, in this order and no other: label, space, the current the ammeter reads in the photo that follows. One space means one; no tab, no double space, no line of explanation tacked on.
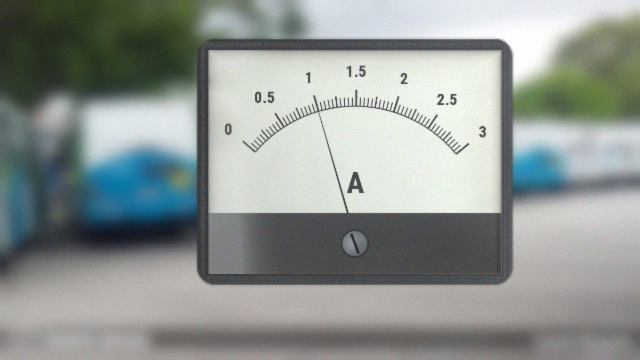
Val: 1 A
